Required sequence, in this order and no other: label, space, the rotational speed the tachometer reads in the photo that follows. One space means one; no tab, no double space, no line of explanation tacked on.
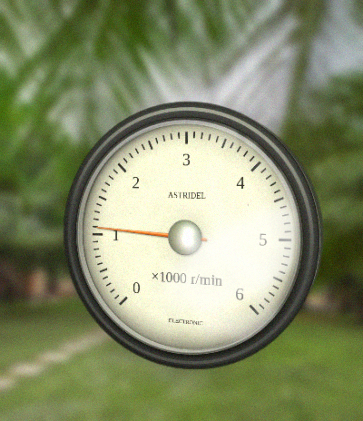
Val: 1100 rpm
